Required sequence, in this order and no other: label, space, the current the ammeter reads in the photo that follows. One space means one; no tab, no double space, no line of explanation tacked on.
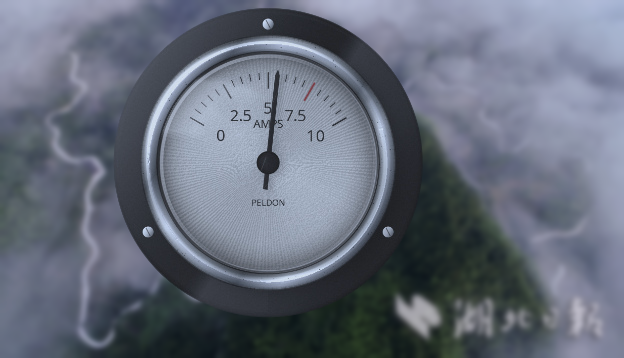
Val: 5.5 A
